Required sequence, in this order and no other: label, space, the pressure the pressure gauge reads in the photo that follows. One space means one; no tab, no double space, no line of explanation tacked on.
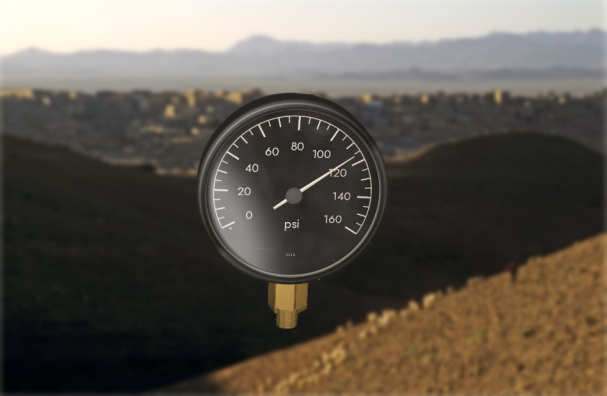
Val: 115 psi
